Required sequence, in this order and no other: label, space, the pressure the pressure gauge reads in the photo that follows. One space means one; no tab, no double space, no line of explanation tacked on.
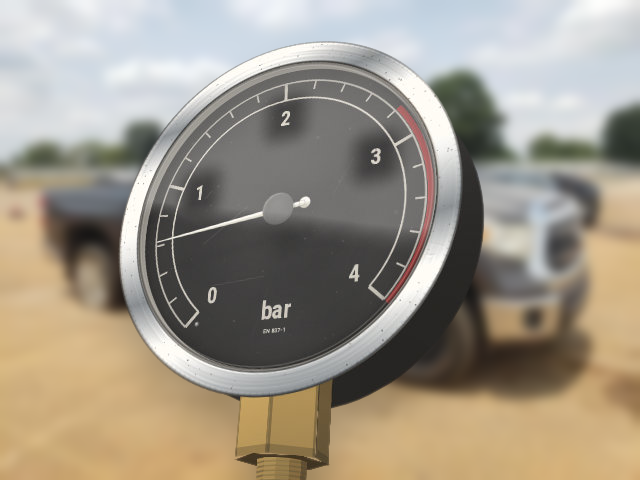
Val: 0.6 bar
